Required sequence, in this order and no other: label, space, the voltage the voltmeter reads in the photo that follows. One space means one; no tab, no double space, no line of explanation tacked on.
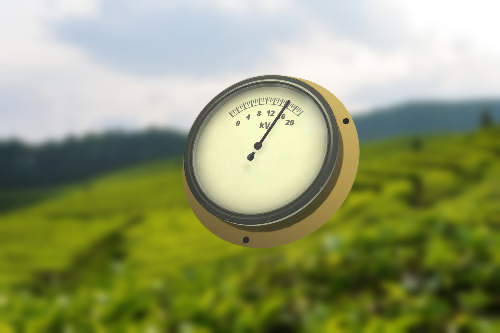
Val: 16 kV
